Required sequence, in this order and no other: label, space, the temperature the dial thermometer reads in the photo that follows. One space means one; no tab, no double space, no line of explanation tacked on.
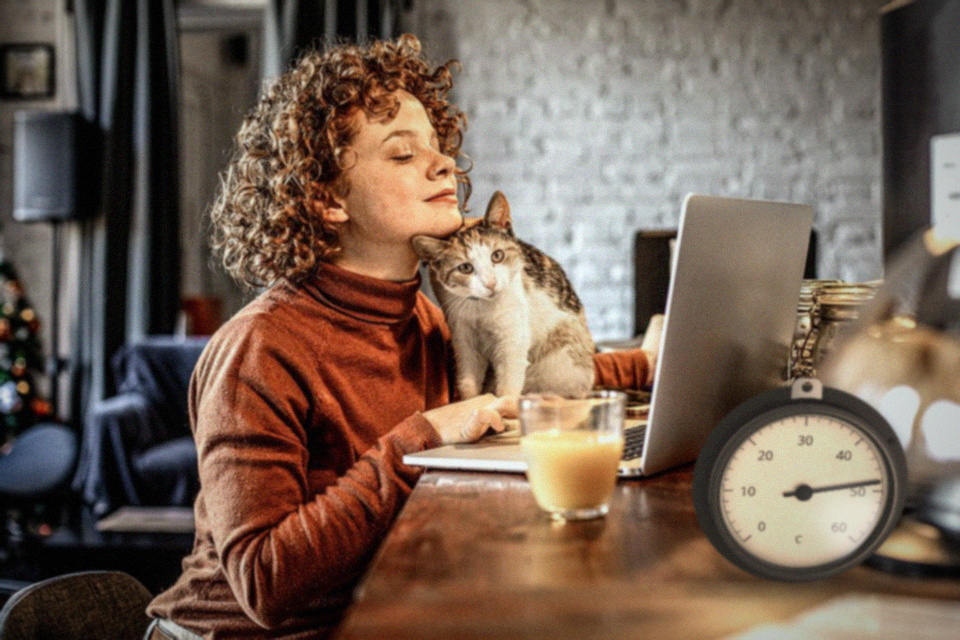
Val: 48 °C
